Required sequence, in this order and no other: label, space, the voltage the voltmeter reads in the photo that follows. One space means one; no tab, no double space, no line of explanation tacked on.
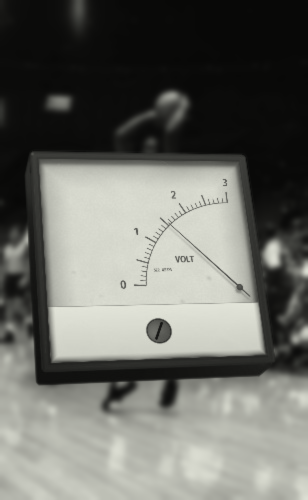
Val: 1.5 V
